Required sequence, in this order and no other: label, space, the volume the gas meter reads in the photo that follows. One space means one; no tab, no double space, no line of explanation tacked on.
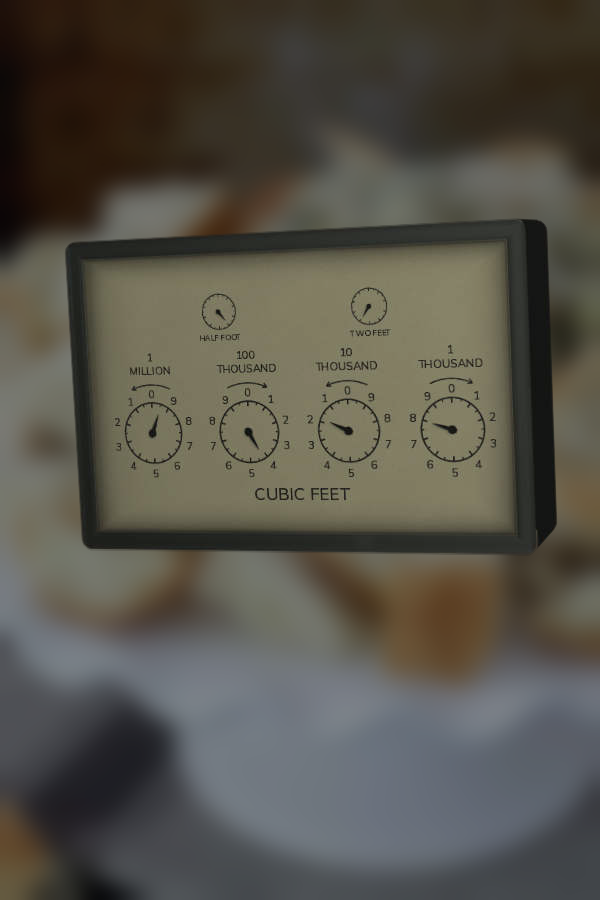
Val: 941800 ft³
